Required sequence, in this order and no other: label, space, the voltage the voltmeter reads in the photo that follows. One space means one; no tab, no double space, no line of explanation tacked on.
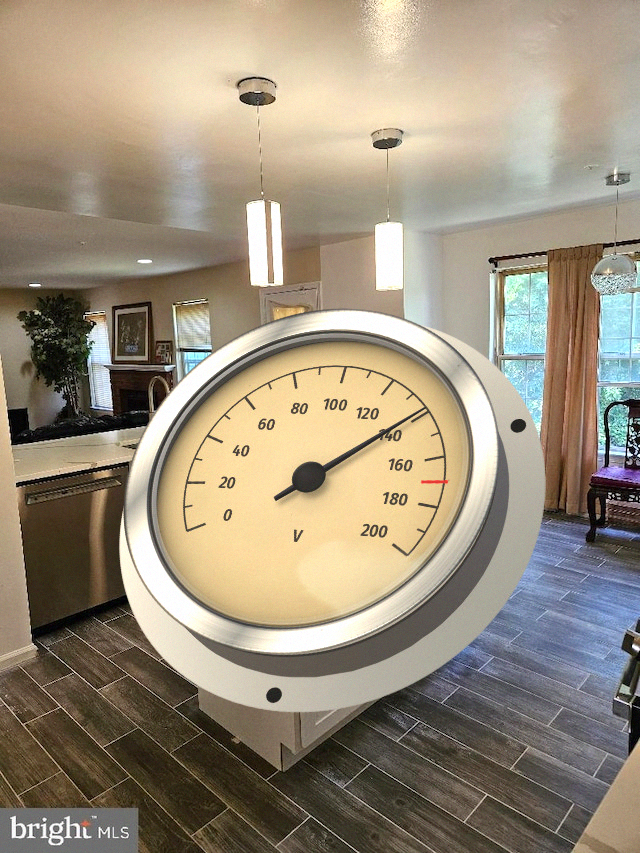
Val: 140 V
